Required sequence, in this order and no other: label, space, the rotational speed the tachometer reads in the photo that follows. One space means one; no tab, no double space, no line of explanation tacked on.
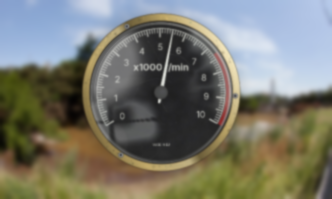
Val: 5500 rpm
